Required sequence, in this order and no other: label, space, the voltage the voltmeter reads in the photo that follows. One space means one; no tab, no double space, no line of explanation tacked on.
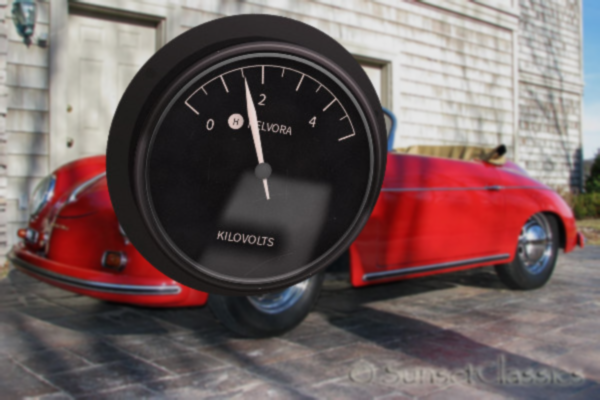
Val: 1.5 kV
